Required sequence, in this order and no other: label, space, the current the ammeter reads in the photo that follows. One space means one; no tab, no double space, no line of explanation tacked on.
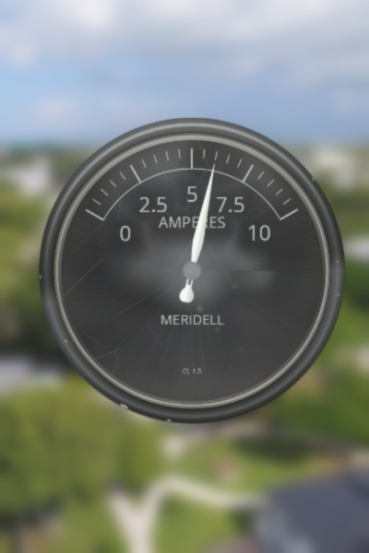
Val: 6 A
